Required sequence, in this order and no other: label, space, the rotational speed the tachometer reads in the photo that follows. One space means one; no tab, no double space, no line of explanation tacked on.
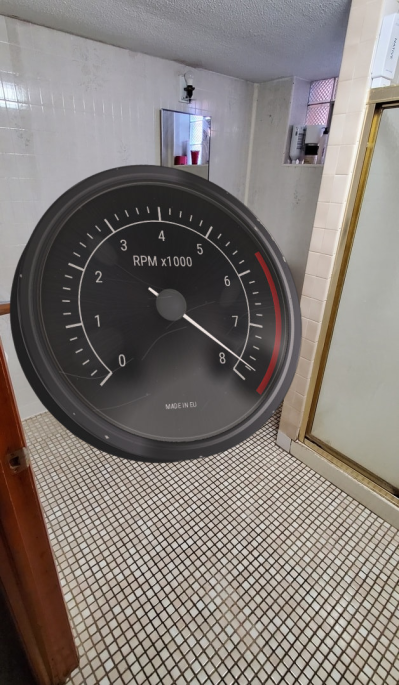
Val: 7800 rpm
